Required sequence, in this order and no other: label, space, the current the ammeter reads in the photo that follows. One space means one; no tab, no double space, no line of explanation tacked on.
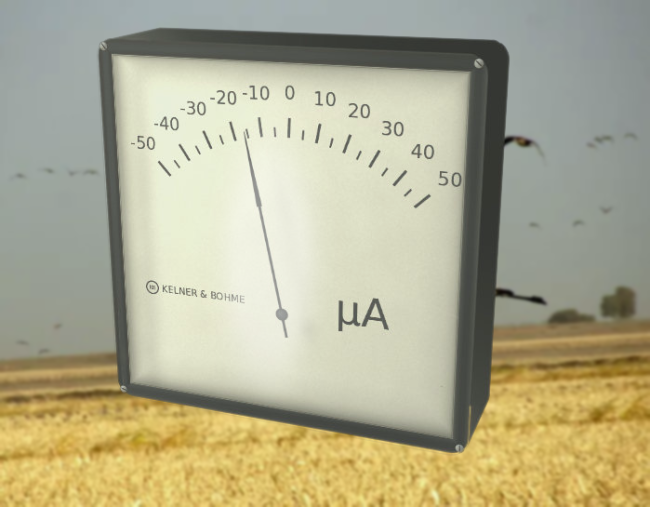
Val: -15 µA
